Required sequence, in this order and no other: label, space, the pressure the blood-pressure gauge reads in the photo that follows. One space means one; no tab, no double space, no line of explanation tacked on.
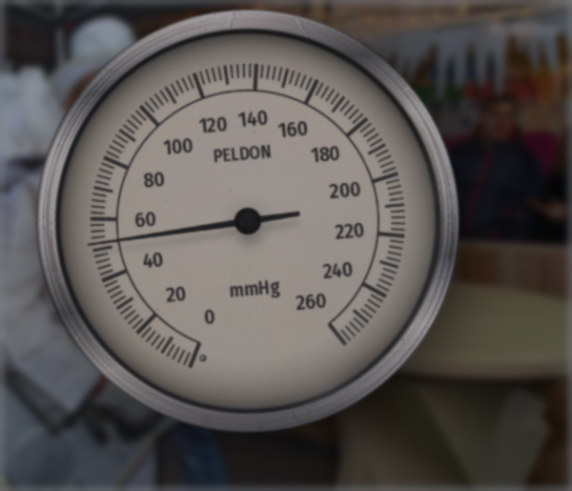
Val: 52 mmHg
